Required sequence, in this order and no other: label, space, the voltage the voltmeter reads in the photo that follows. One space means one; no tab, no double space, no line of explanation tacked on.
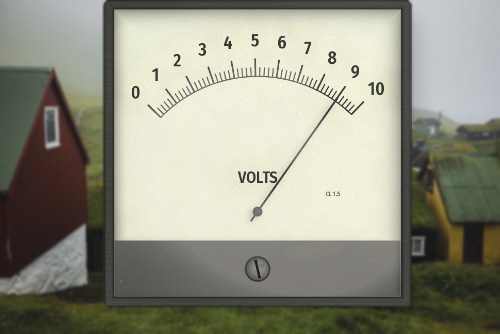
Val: 9 V
